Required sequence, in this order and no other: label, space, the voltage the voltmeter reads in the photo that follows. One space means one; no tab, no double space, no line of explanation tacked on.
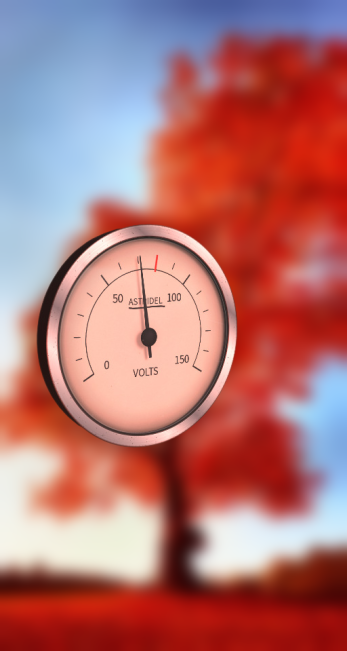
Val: 70 V
